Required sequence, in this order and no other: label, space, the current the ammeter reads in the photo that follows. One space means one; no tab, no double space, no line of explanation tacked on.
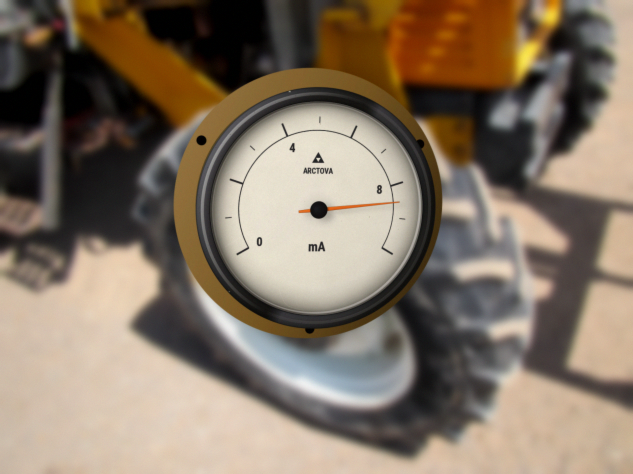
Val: 8.5 mA
